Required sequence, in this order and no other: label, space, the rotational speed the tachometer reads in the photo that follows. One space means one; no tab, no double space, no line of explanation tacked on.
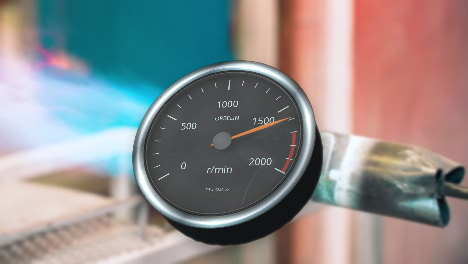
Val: 1600 rpm
